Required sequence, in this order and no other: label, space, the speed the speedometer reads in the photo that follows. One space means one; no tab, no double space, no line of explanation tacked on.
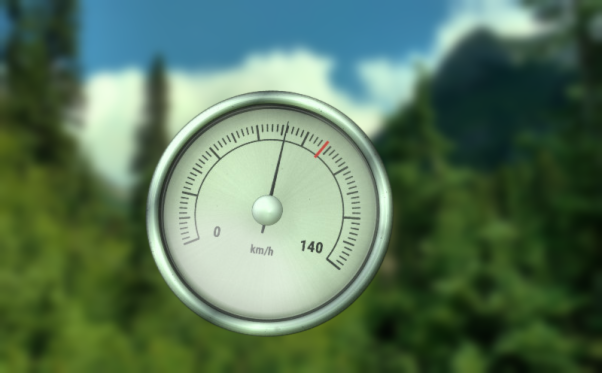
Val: 72 km/h
